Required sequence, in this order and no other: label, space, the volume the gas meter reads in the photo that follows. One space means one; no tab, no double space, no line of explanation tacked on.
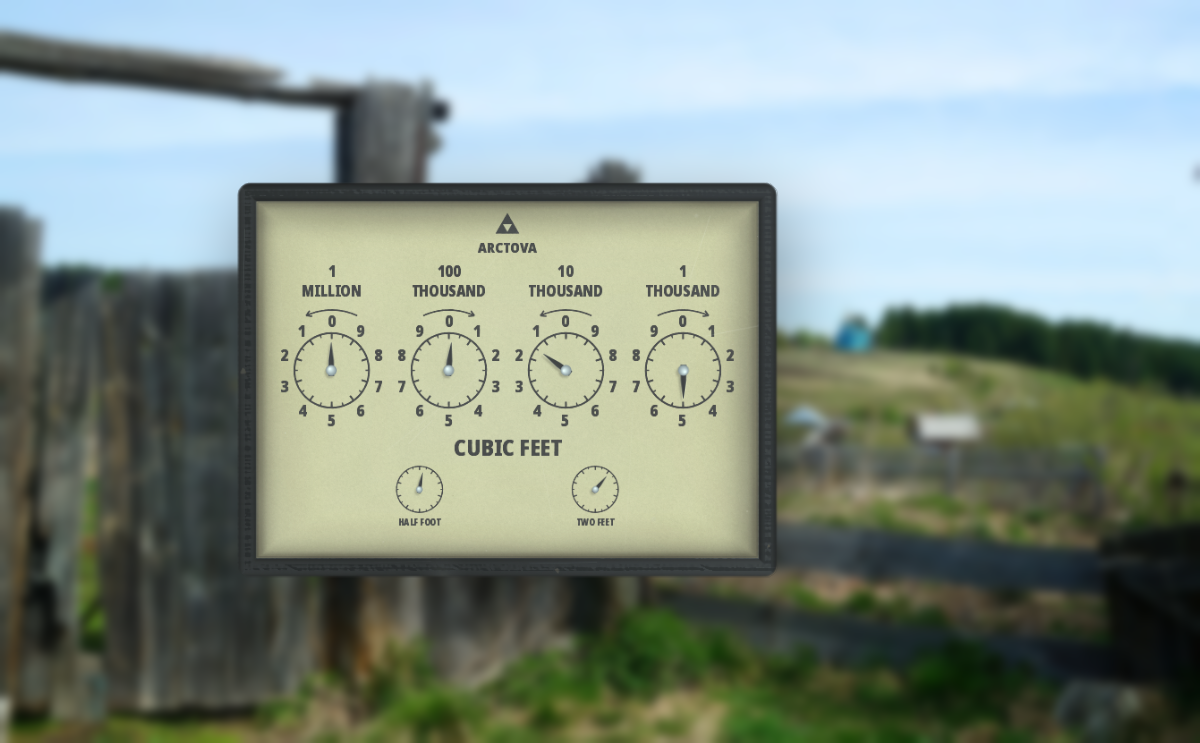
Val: 1500 ft³
